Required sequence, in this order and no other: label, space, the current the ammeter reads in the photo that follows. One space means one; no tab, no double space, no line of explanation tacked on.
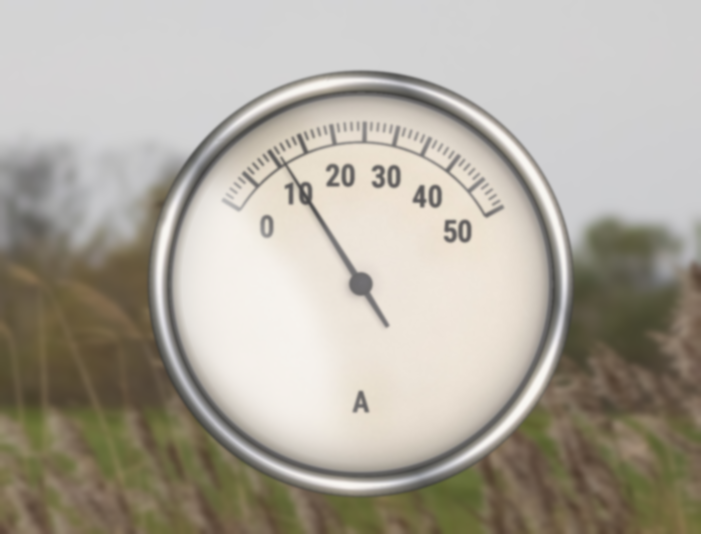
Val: 11 A
